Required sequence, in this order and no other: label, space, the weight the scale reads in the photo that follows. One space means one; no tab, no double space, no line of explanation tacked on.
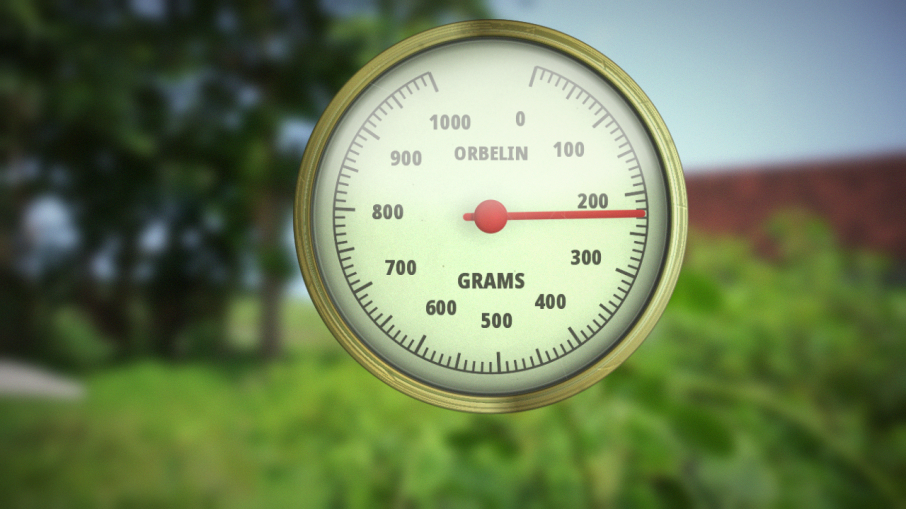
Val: 225 g
